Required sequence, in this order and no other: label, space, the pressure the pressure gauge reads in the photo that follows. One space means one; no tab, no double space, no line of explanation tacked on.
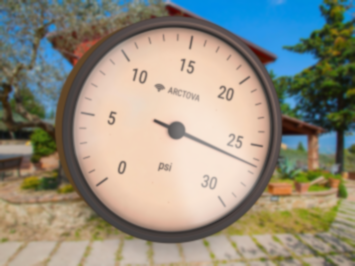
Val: 26.5 psi
